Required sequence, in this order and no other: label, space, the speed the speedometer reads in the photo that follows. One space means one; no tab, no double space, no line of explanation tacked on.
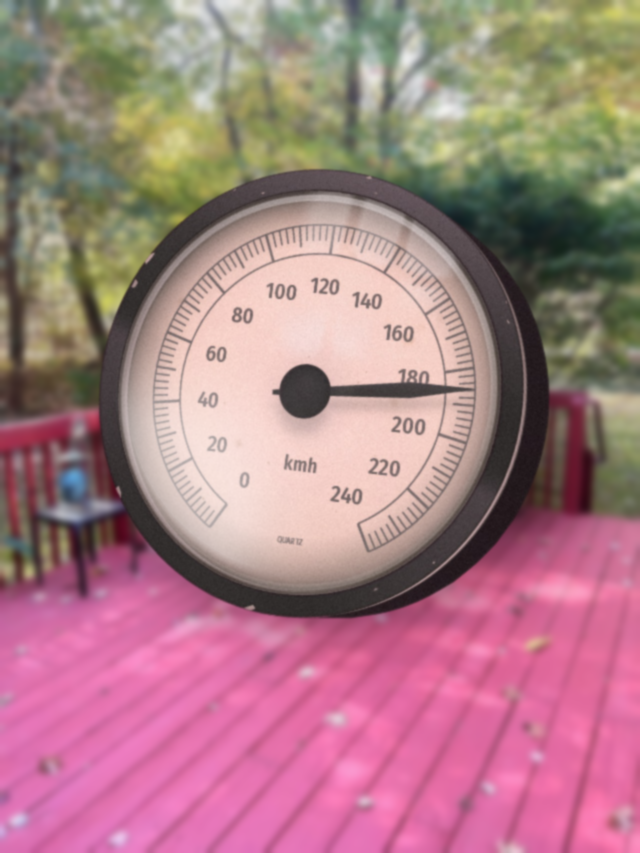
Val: 186 km/h
